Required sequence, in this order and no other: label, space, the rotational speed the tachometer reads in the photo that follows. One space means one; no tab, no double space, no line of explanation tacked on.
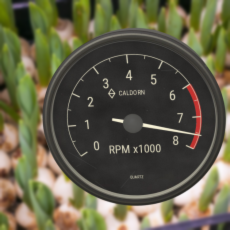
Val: 7500 rpm
